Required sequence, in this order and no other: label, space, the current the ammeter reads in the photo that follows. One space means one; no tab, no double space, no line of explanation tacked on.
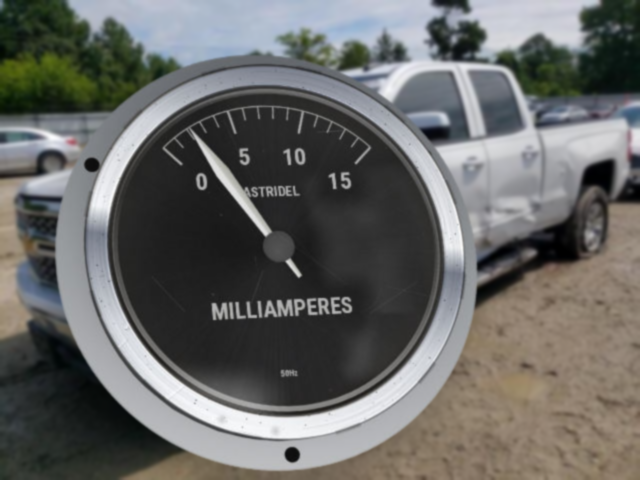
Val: 2 mA
